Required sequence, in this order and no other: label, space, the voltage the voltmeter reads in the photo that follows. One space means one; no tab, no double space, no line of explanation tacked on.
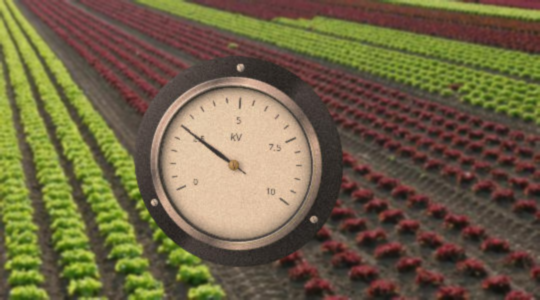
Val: 2.5 kV
